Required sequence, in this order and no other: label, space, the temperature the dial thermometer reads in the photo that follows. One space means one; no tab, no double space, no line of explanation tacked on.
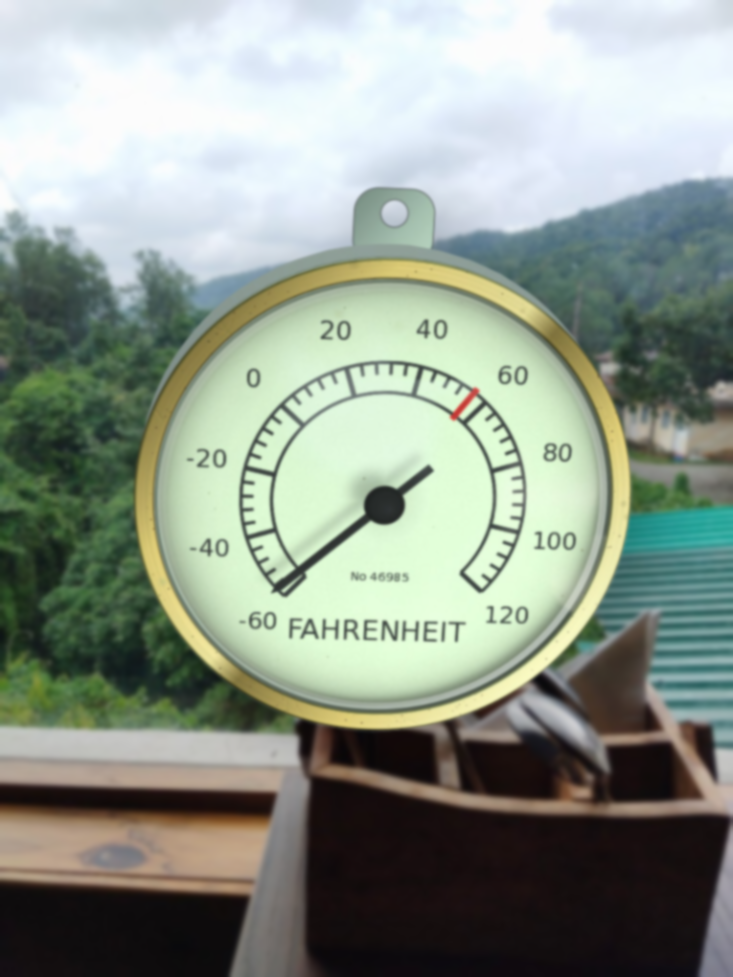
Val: -56 °F
